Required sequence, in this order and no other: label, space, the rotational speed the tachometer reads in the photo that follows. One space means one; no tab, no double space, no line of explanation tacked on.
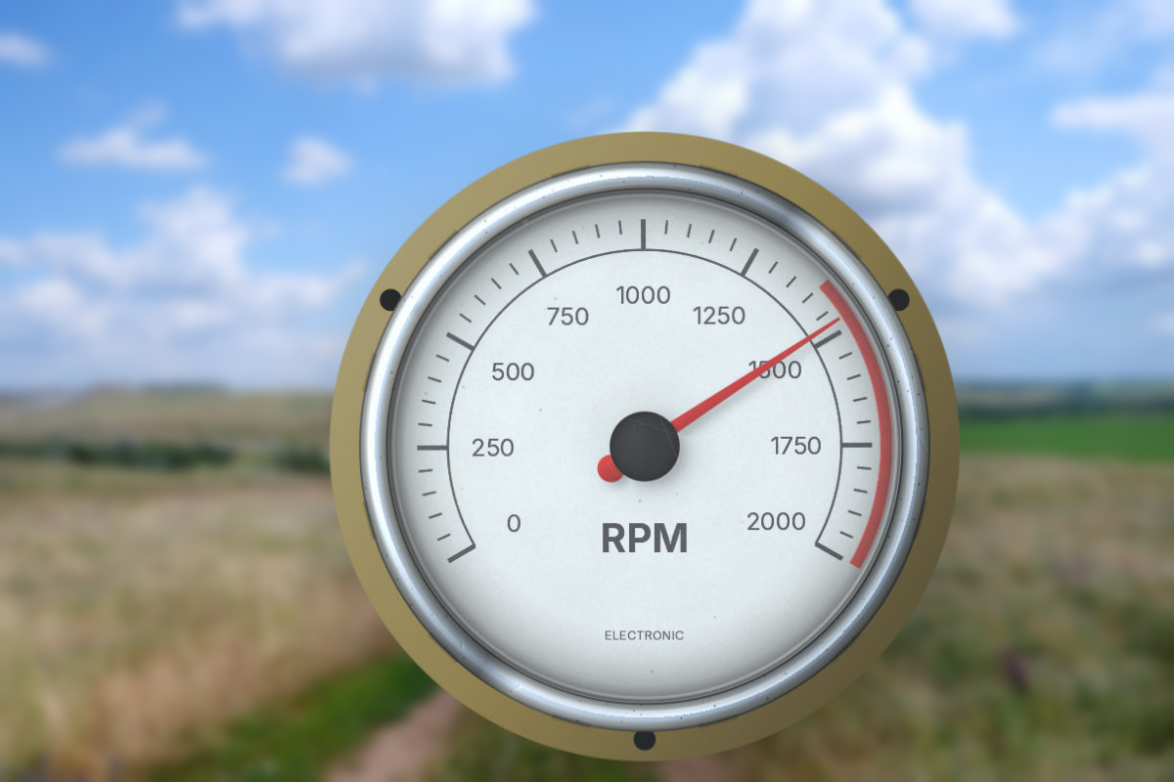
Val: 1475 rpm
